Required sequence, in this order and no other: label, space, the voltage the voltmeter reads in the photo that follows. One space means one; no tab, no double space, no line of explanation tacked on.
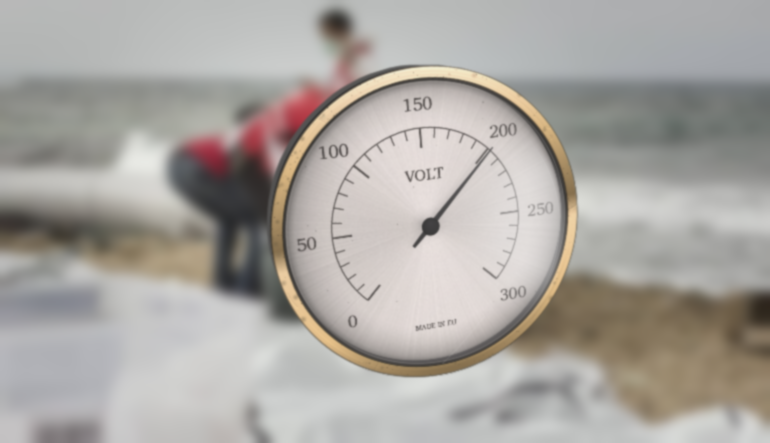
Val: 200 V
